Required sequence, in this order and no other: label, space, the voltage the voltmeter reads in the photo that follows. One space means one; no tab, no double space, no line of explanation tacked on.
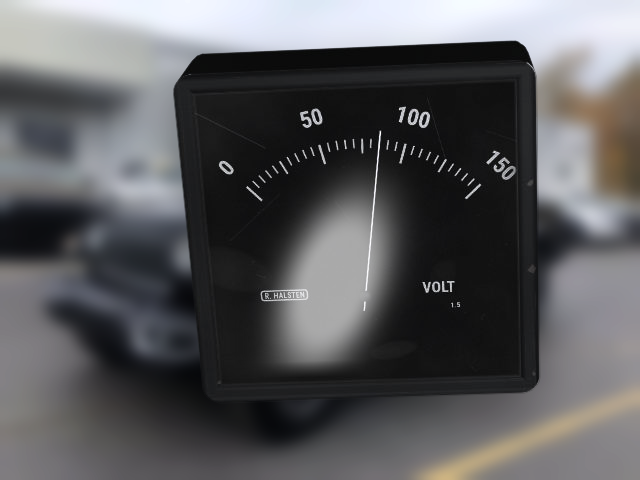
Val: 85 V
